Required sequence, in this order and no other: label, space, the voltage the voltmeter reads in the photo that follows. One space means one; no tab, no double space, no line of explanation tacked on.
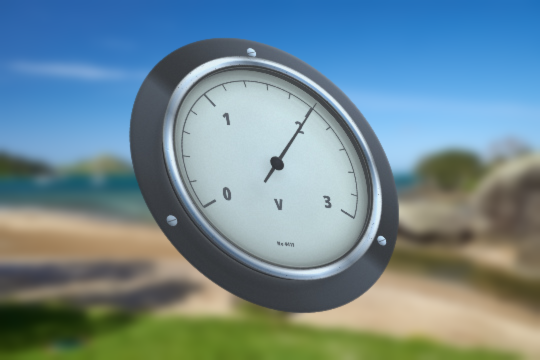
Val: 2 V
